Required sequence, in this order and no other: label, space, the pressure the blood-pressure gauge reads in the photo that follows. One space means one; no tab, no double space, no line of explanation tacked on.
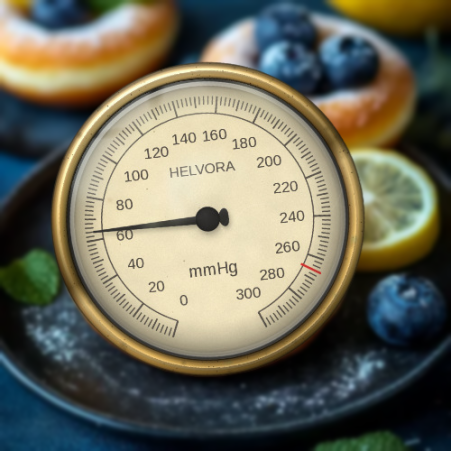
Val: 64 mmHg
